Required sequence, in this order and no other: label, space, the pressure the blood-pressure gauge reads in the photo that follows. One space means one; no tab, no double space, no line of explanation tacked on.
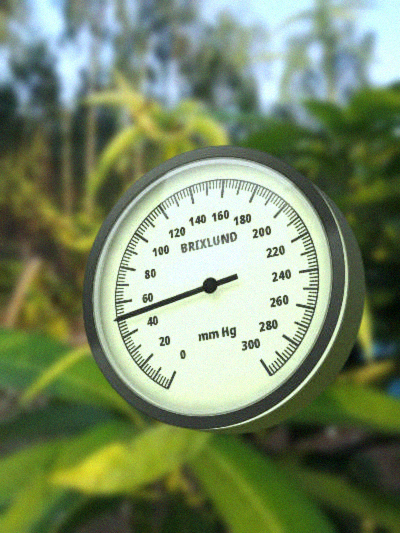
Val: 50 mmHg
